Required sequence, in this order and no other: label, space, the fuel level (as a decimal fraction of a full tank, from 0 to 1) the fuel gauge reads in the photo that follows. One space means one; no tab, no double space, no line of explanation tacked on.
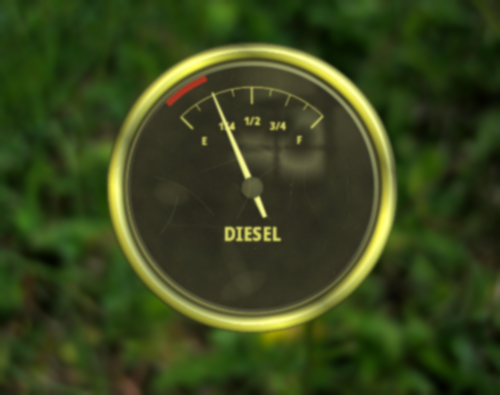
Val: 0.25
